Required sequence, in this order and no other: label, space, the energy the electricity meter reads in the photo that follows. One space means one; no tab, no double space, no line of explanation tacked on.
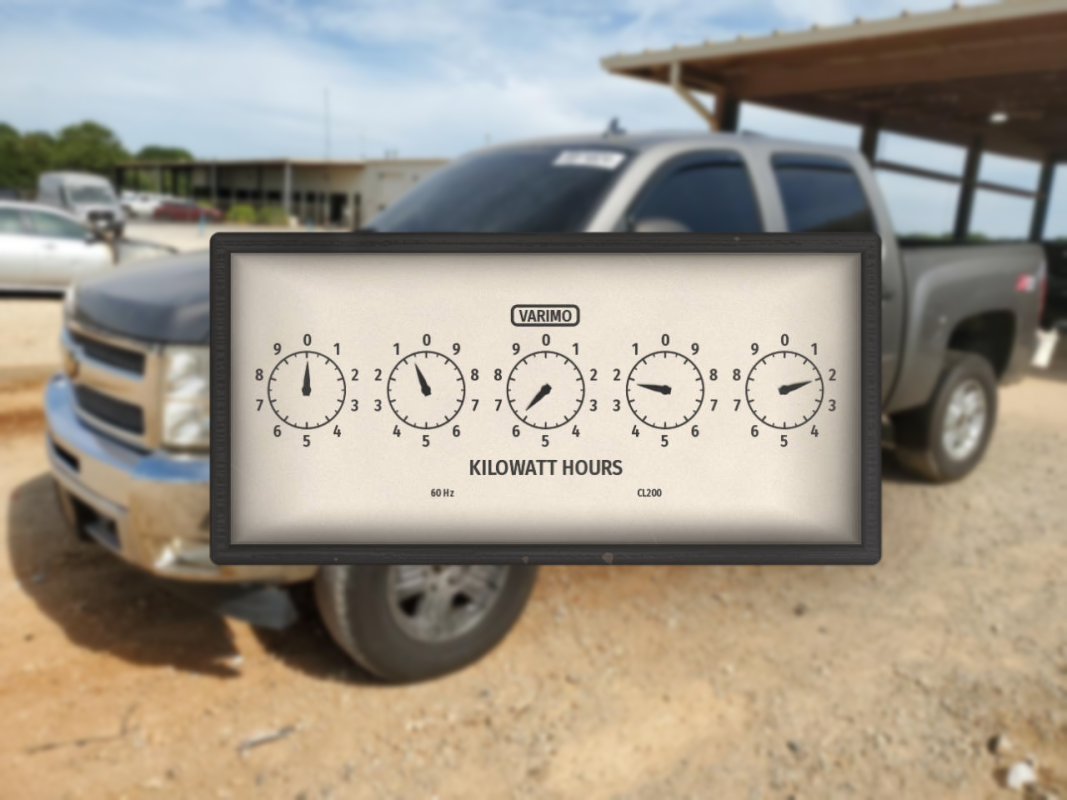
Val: 622 kWh
